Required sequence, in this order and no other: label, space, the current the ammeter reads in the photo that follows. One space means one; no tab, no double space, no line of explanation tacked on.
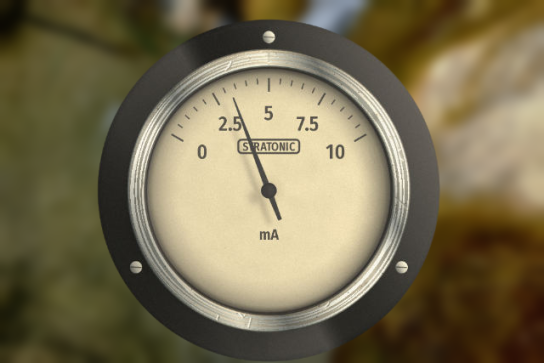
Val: 3.25 mA
